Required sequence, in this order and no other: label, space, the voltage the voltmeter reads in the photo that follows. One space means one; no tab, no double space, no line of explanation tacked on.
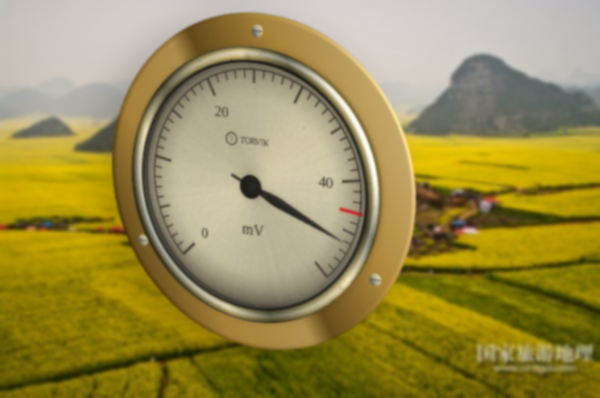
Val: 46 mV
